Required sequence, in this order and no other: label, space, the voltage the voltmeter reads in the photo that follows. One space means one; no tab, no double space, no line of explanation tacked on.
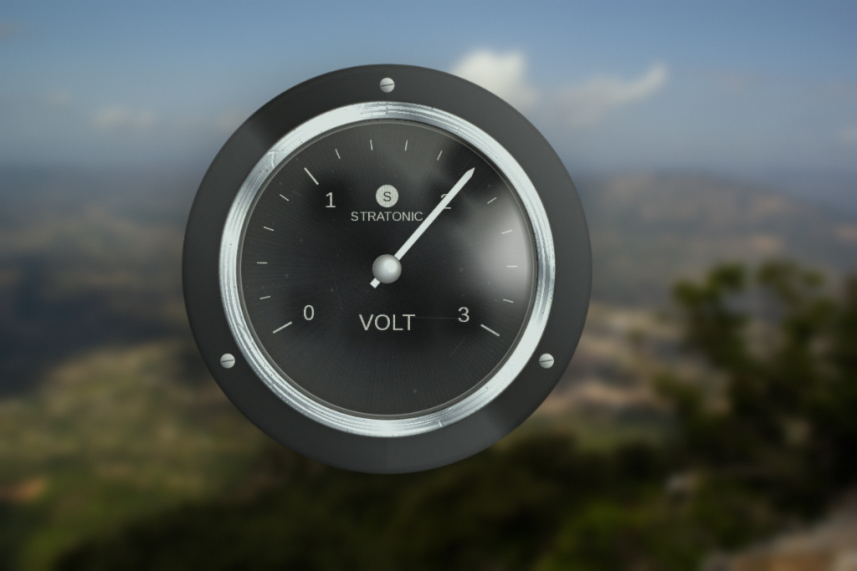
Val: 2 V
